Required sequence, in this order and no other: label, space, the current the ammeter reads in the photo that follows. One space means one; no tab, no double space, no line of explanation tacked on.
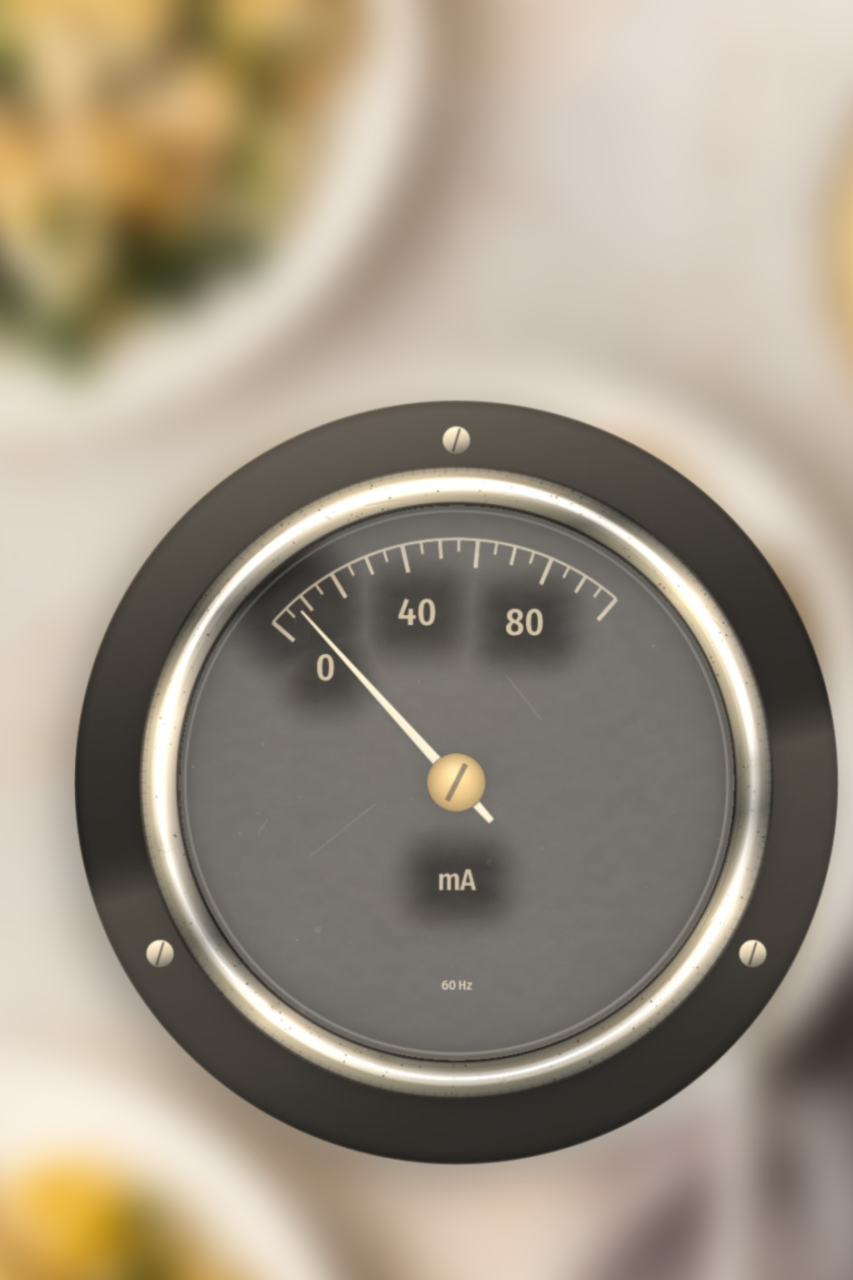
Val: 7.5 mA
